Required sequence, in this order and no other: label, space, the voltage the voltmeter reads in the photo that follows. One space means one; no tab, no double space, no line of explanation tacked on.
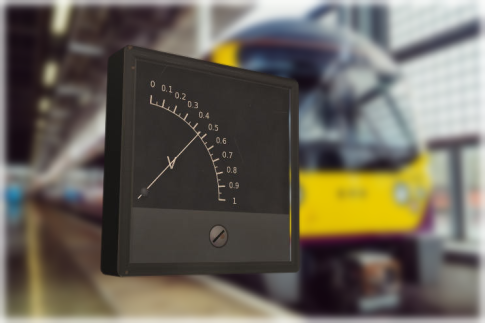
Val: 0.45 V
